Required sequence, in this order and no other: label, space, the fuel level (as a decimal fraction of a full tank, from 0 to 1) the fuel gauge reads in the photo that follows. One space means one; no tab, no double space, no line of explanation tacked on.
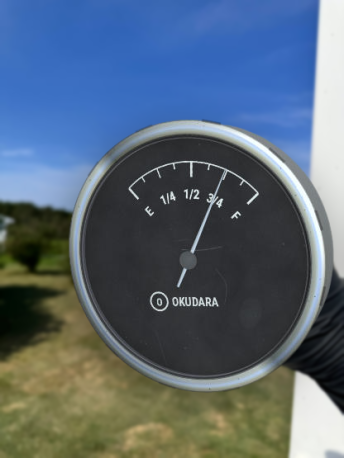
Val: 0.75
